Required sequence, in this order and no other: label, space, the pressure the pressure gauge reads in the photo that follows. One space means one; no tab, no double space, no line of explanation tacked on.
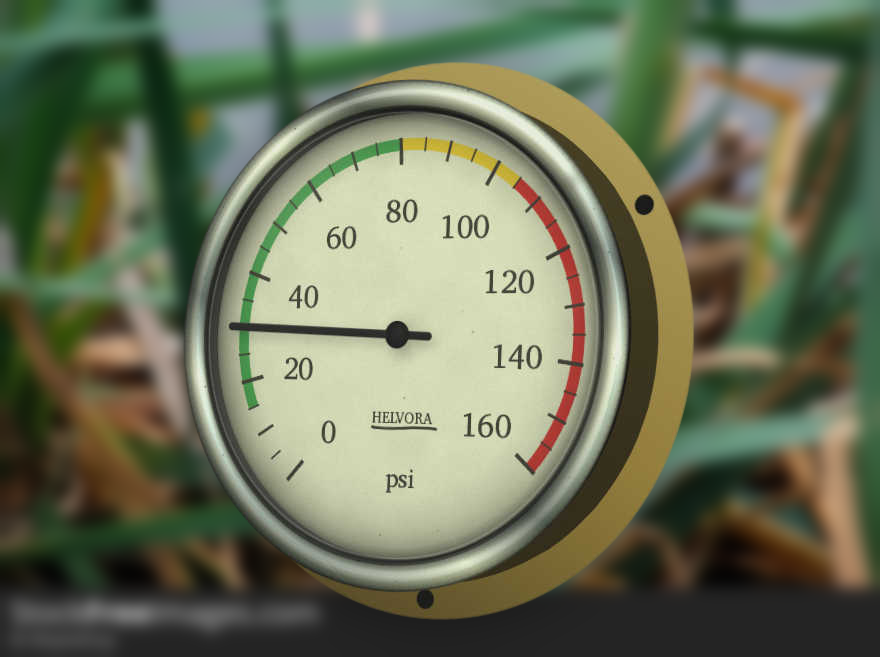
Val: 30 psi
